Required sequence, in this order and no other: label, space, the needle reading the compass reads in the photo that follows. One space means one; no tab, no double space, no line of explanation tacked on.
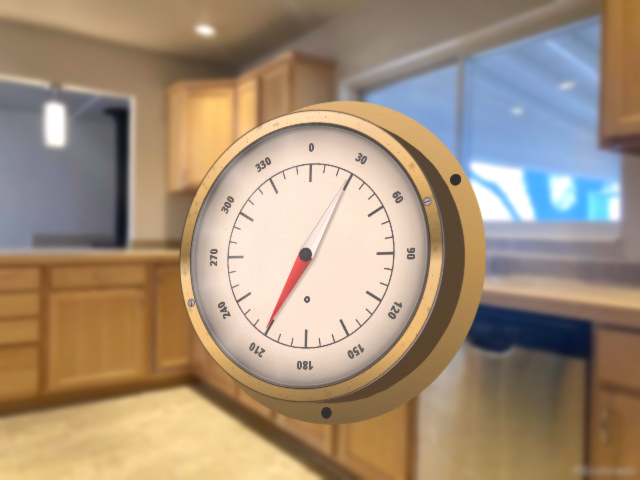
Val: 210 °
